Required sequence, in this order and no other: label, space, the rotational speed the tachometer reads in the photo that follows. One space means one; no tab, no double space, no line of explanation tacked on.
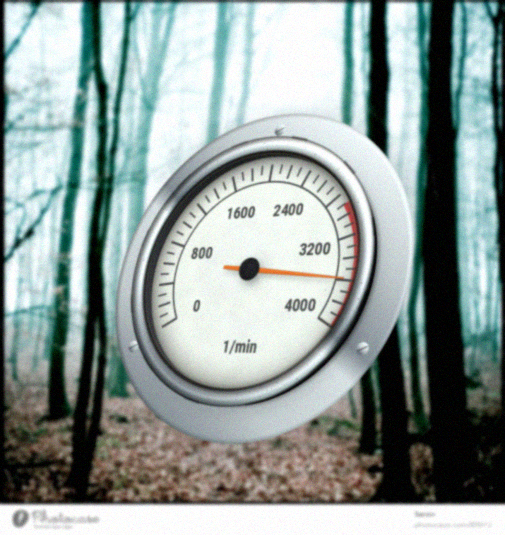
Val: 3600 rpm
